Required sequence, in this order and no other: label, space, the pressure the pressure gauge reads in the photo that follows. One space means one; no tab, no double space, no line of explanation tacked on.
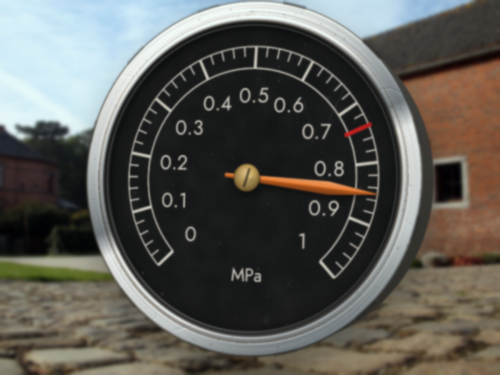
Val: 0.85 MPa
